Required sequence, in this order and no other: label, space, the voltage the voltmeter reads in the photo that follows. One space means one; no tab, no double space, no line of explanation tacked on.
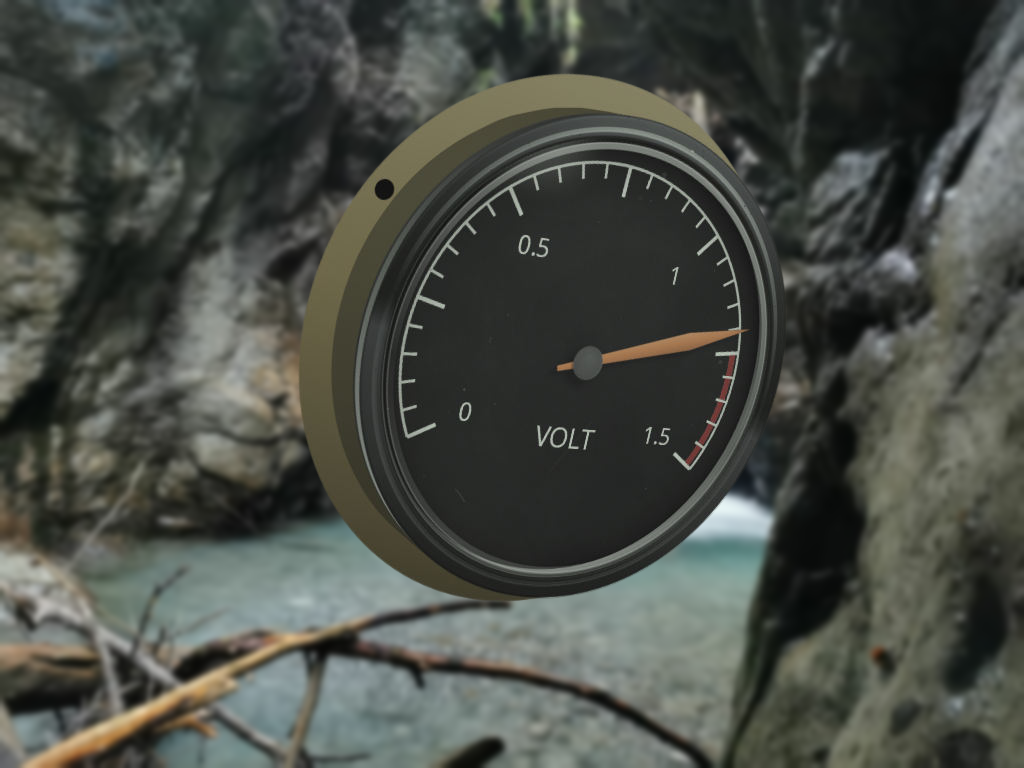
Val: 1.2 V
